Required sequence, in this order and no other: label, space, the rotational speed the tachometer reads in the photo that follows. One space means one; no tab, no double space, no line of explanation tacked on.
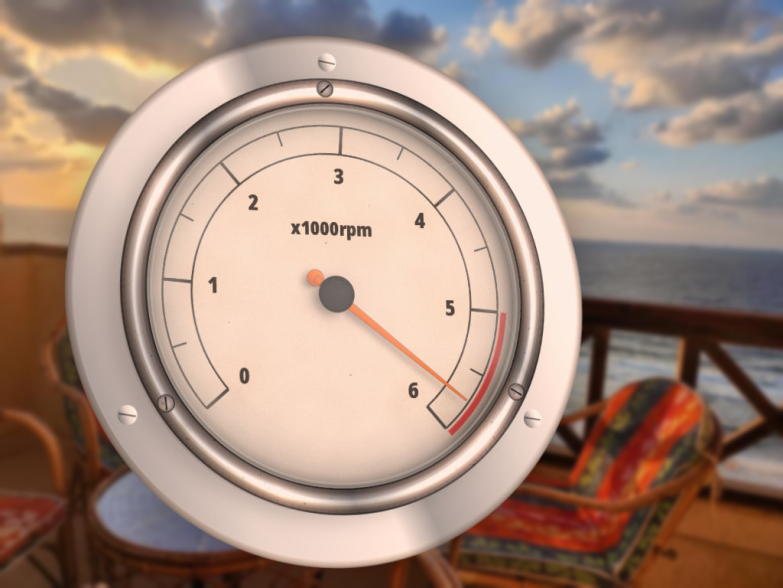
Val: 5750 rpm
